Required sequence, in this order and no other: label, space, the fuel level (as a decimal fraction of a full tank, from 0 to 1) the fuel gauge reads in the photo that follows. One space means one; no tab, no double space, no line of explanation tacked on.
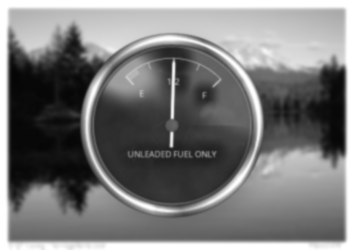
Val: 0.5
